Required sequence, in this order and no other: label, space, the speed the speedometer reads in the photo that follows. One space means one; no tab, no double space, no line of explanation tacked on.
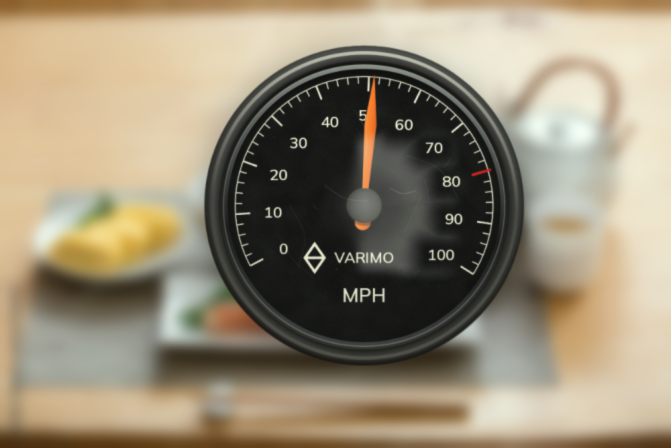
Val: 51 mph
